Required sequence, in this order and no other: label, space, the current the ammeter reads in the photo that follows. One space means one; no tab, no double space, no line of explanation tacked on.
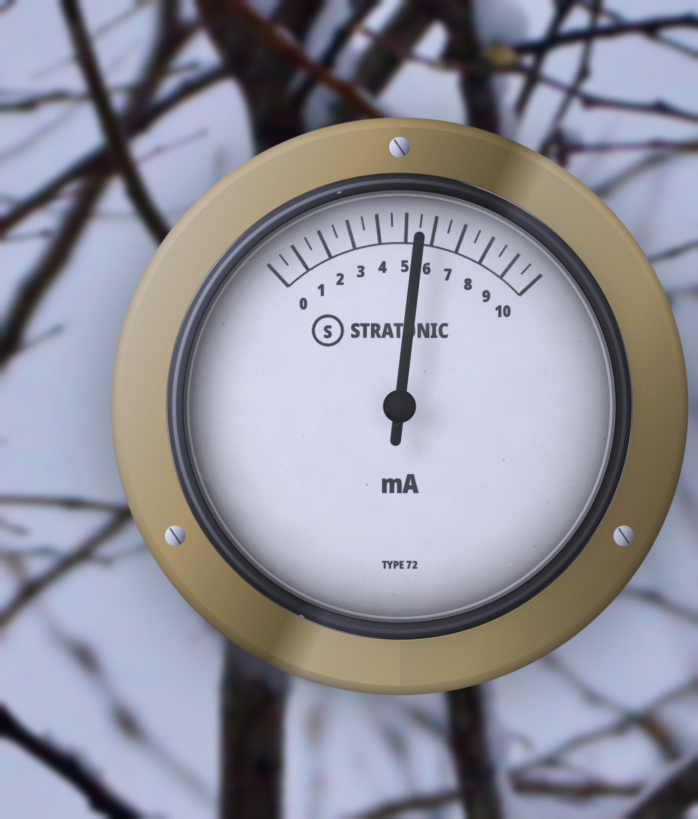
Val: 5.5 mA
